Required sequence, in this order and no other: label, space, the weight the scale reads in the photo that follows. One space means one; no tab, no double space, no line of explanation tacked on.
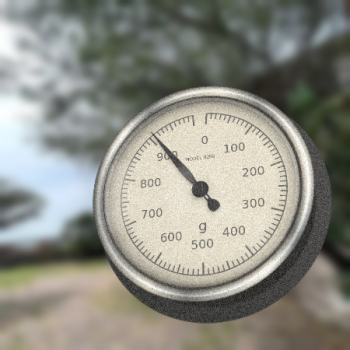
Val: 910 g
